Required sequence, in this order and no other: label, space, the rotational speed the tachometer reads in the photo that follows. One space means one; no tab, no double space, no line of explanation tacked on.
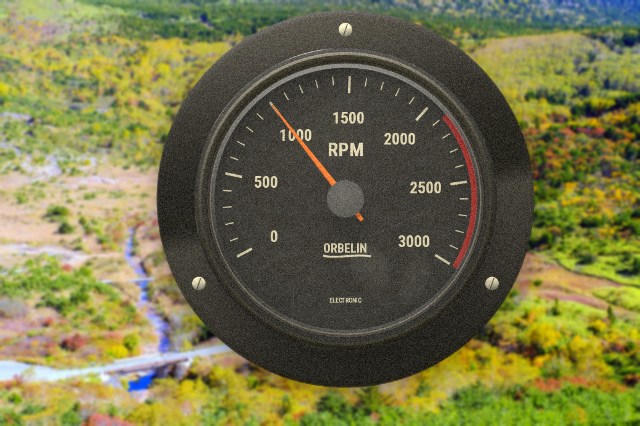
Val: 1000 rpm
